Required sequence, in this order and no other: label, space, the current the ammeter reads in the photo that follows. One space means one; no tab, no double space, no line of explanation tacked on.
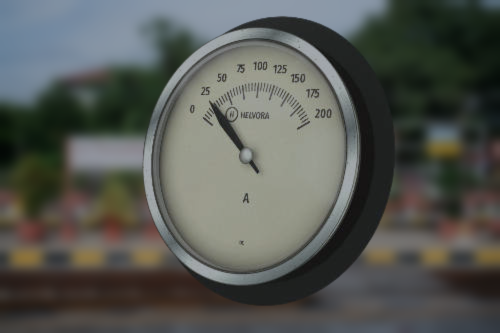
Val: 25 A
